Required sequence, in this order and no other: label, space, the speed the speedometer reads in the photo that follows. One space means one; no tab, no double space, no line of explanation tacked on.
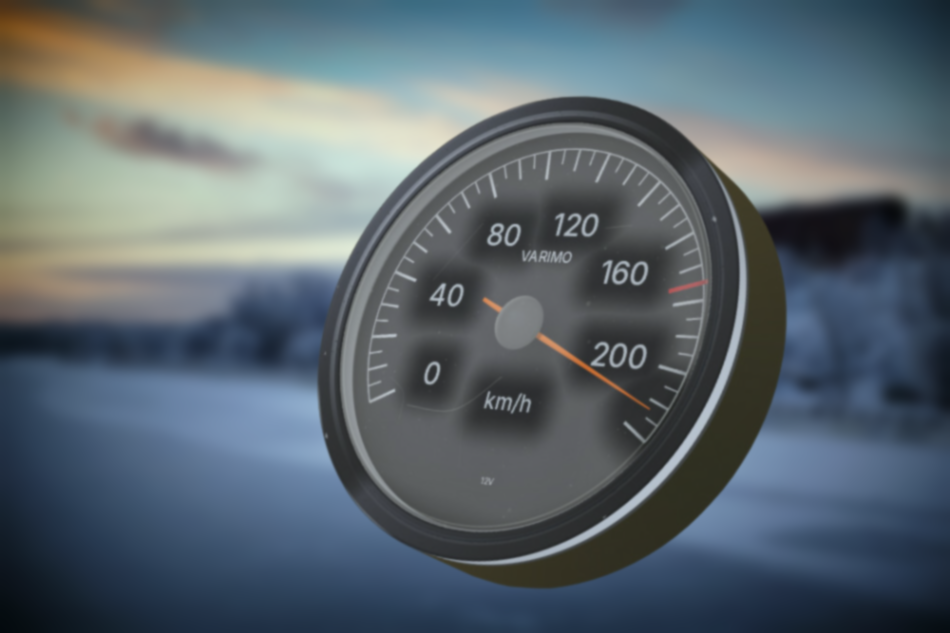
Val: 212.5 km/h
